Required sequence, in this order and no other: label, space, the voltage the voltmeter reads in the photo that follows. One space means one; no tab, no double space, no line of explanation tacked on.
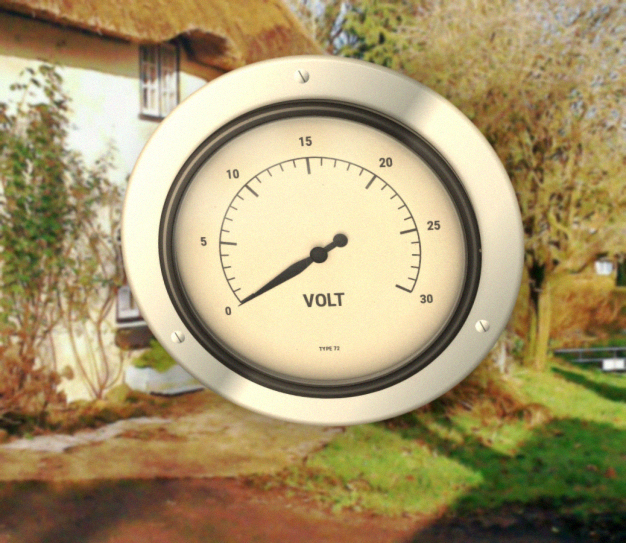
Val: 0 V
